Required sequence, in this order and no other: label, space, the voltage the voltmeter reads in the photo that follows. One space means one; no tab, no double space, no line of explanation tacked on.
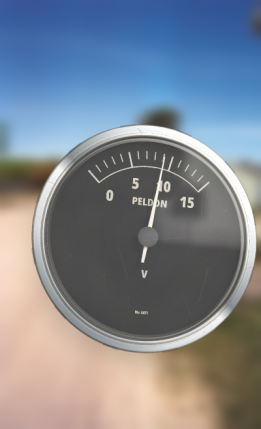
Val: 9 V
